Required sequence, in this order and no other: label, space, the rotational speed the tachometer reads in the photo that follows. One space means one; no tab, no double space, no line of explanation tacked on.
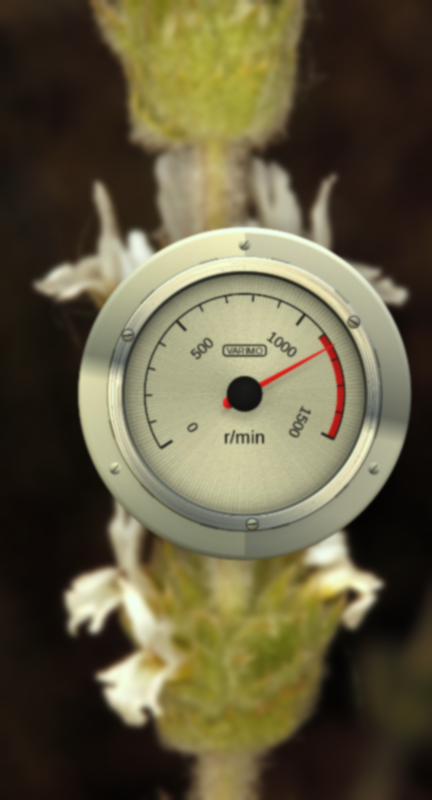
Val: 1150 rpm
